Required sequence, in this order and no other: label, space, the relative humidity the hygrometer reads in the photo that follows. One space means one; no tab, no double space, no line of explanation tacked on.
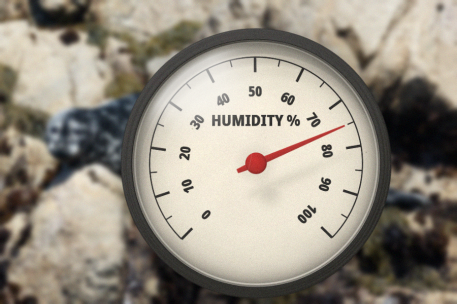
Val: 75 %
